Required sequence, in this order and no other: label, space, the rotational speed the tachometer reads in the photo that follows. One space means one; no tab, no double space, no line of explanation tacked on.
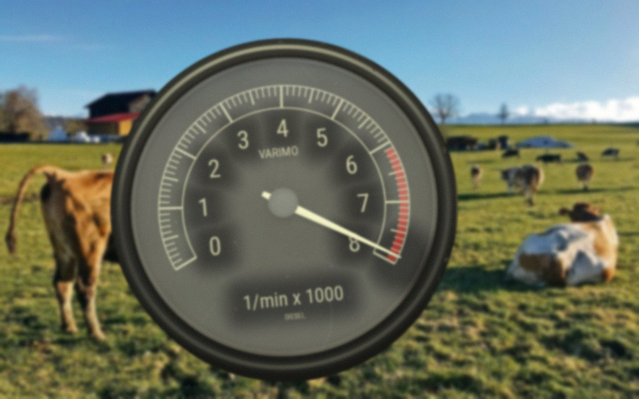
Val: 7900 rpm
